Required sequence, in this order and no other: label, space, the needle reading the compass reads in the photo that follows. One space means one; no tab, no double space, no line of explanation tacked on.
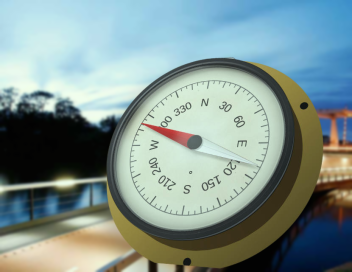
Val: 290 °
